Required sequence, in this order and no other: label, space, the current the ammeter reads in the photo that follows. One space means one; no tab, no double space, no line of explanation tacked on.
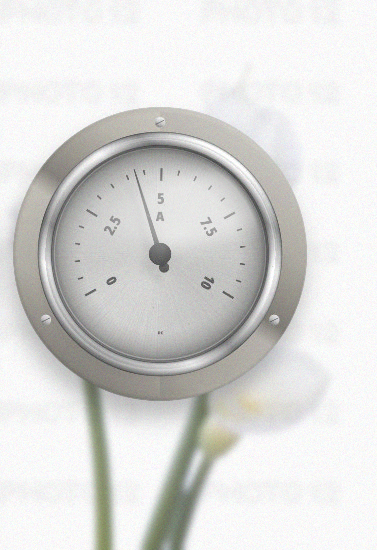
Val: 4.25 A
